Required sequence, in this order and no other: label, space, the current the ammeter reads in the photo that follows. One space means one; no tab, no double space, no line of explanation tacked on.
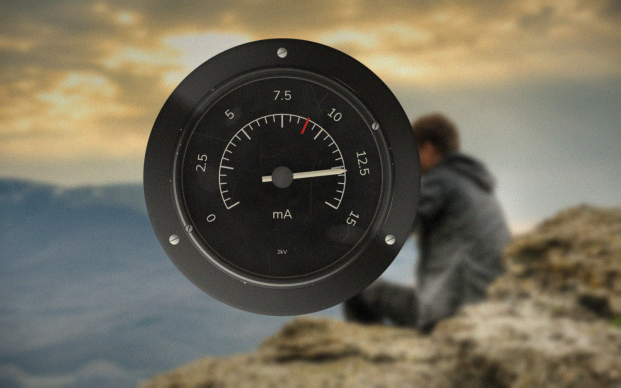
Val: 12.75 mA
